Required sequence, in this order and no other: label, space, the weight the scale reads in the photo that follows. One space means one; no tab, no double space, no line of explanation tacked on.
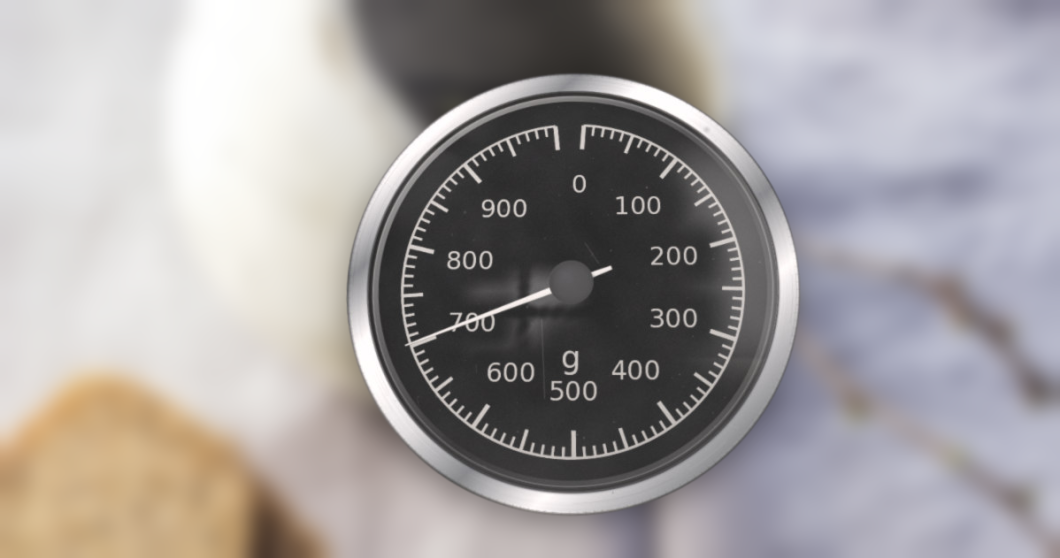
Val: 700 g
